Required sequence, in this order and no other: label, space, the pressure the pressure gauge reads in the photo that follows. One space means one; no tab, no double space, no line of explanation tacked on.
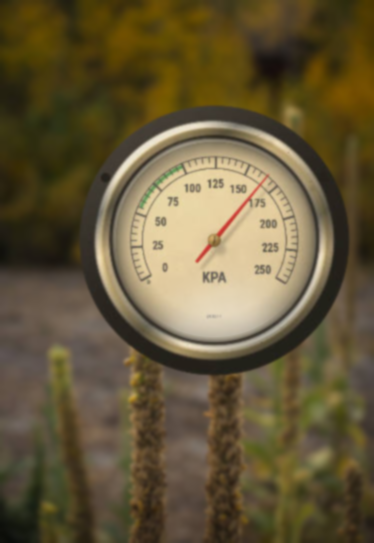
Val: 165 kPa
